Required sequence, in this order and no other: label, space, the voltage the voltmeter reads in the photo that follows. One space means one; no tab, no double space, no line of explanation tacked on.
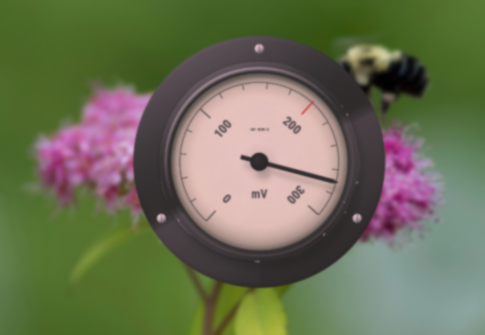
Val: 270 mV
